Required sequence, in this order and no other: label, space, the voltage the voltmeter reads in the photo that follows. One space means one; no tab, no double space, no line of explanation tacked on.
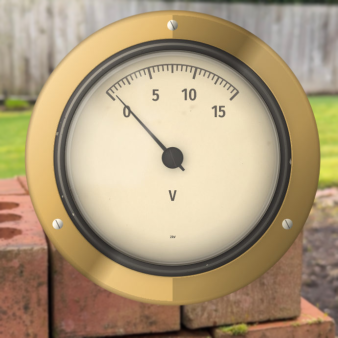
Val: 0.5 V
